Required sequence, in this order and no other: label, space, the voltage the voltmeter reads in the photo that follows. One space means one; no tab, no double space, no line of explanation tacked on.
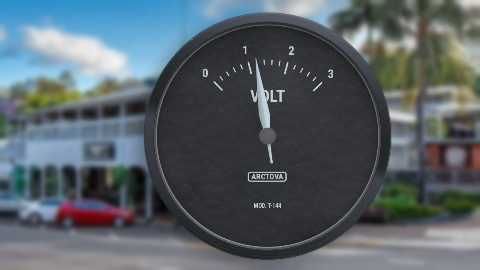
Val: 1.2 V
